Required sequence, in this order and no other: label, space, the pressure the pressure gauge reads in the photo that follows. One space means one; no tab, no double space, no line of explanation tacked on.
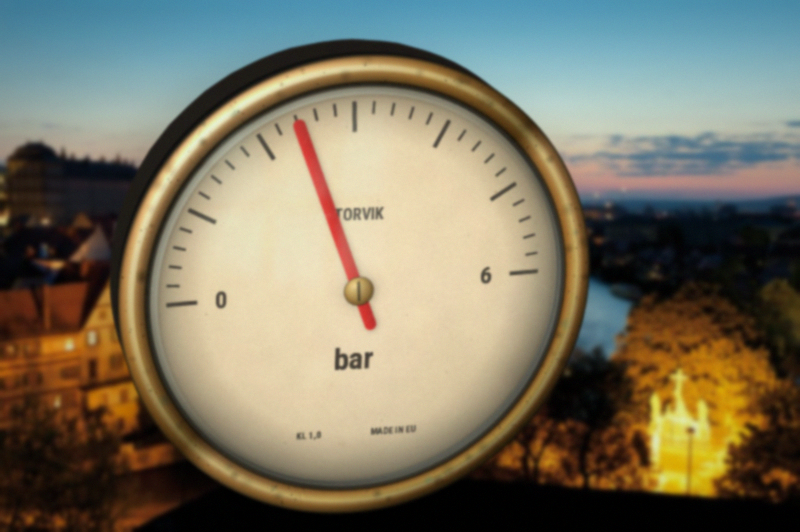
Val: 2.4 bar
